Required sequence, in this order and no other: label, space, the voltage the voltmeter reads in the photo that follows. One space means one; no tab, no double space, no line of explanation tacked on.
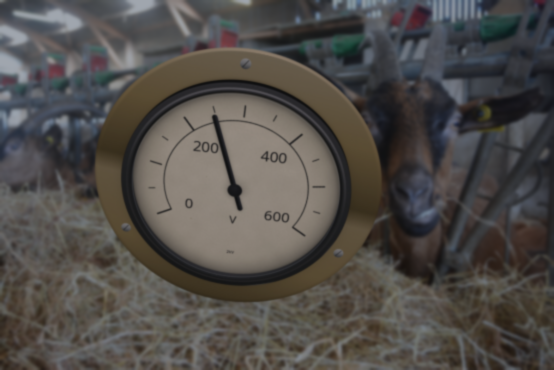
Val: 250 V
